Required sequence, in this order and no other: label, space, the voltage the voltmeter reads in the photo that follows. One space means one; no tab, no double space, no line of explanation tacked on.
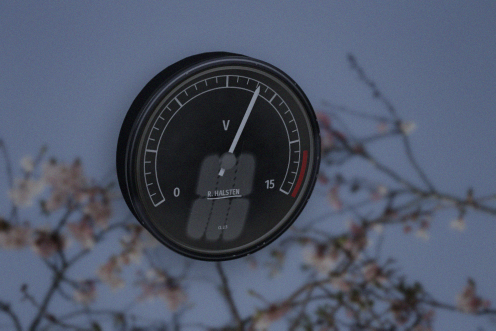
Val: 9 V
